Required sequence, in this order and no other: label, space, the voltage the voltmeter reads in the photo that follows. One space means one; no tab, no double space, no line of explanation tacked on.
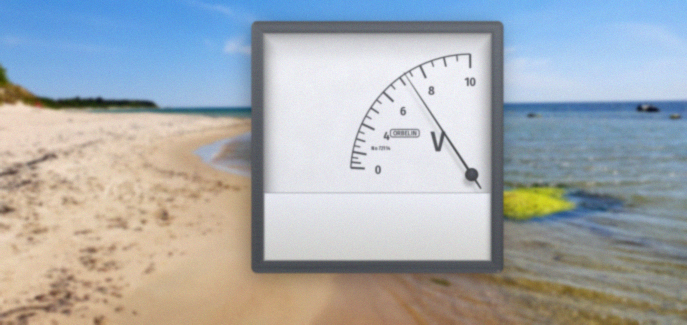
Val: 7.25 V
